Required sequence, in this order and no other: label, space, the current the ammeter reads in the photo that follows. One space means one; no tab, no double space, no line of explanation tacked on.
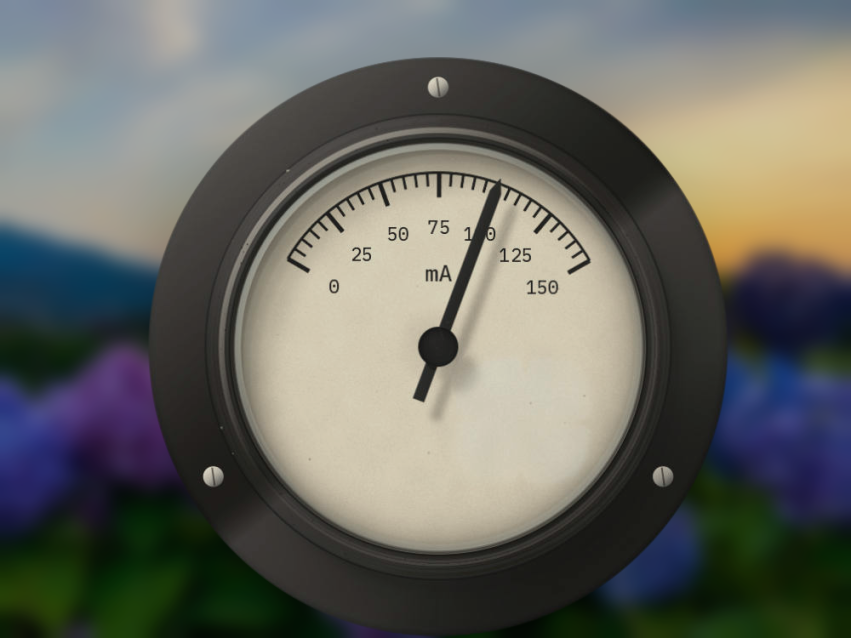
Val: 100 mA
